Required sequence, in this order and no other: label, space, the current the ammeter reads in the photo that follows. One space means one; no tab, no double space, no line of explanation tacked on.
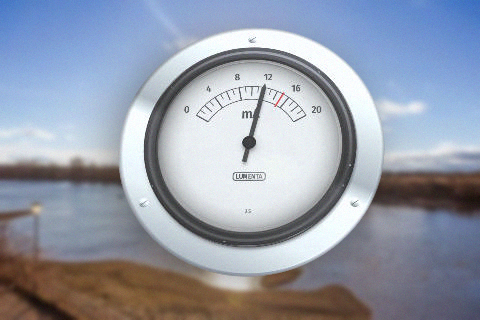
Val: 12 mA
